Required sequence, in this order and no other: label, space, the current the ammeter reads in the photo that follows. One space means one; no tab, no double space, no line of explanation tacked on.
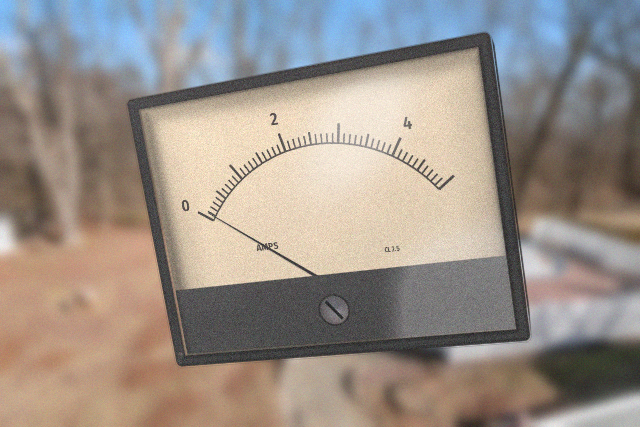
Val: 0.1 A
